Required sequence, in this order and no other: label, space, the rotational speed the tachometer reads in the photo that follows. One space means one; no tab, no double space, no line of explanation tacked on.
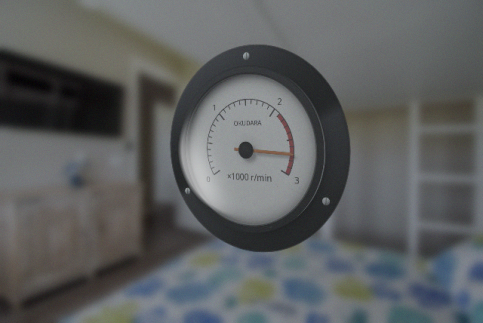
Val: 2700 rpm
